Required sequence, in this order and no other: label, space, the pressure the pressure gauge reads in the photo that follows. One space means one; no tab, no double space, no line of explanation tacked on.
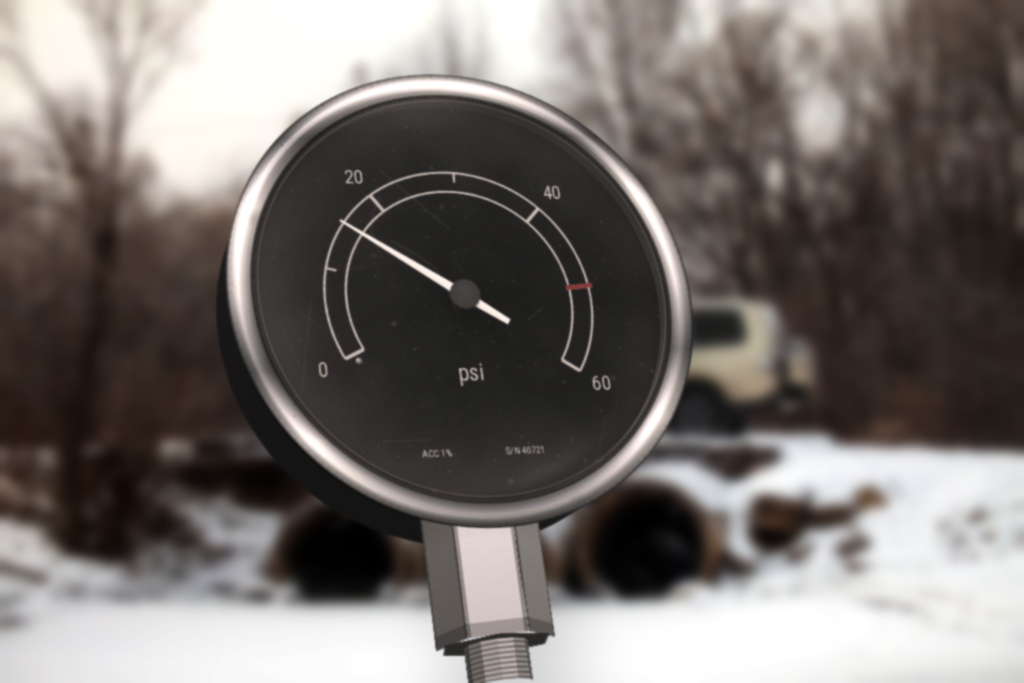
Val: 15 psi
